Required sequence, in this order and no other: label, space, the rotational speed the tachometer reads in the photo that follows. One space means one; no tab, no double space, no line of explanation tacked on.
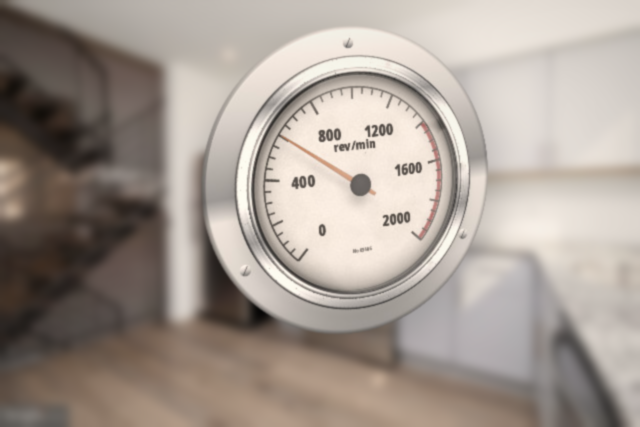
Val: 600 rpm
